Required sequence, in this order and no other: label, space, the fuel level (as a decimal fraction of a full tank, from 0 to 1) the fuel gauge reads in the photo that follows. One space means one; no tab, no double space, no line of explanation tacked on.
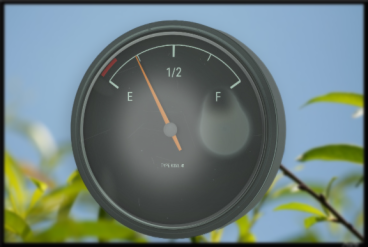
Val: 0.25
